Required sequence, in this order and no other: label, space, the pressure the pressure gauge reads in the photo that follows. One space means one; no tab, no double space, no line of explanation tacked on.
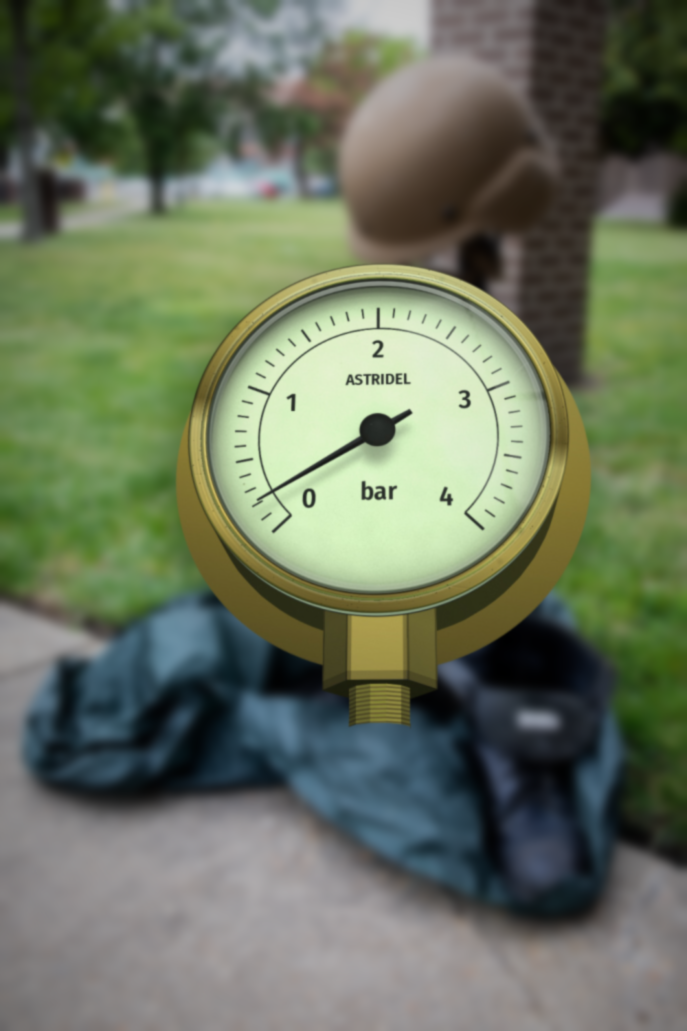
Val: 0.2 bar
